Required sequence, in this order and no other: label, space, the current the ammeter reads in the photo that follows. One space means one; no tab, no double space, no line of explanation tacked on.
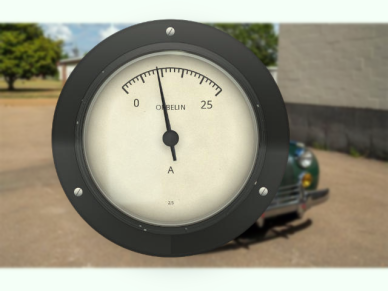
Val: 9 A
